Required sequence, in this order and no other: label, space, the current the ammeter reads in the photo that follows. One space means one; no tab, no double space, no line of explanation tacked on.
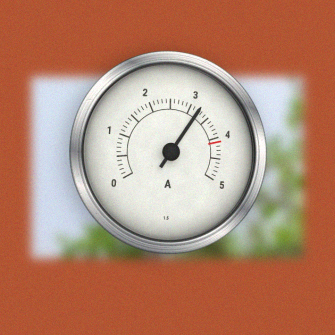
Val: 3.2 A
